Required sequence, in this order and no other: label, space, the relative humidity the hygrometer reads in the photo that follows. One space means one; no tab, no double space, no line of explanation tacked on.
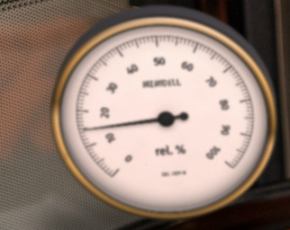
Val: 15 %
